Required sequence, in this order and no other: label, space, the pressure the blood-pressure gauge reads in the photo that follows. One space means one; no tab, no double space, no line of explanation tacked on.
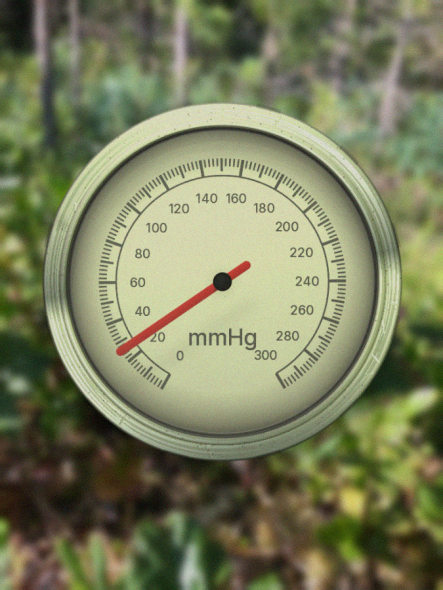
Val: 26 mmHg
